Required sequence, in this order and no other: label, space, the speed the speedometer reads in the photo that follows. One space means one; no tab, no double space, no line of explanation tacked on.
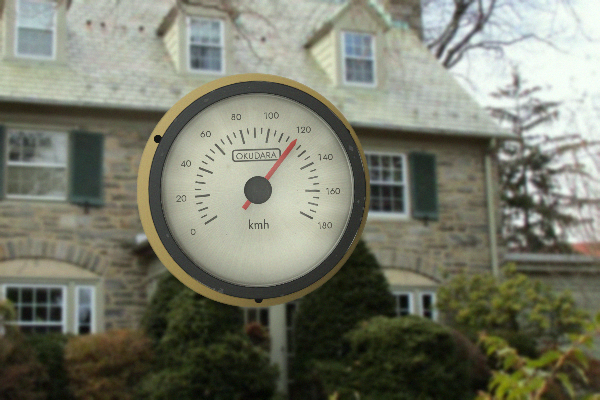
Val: 120 km/h
